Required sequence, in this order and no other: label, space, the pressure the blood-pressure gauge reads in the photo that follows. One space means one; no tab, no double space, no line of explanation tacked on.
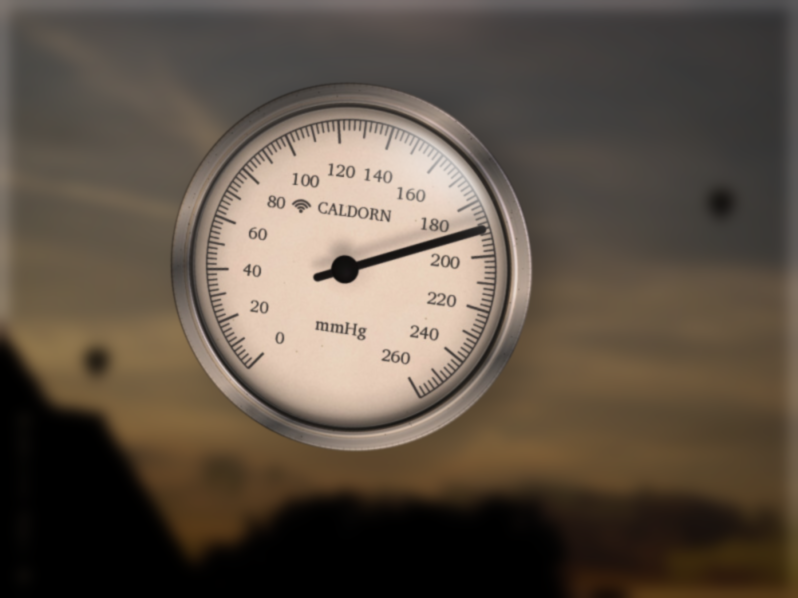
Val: 190 mmHg
